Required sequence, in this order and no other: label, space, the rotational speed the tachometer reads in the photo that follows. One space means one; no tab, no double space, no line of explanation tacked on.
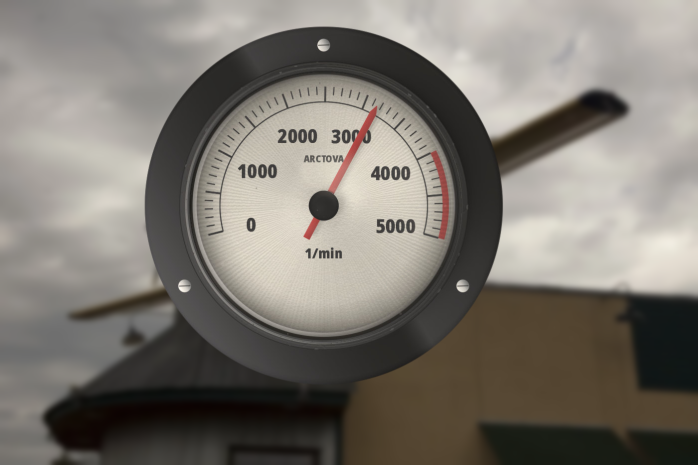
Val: 3150 rpm
